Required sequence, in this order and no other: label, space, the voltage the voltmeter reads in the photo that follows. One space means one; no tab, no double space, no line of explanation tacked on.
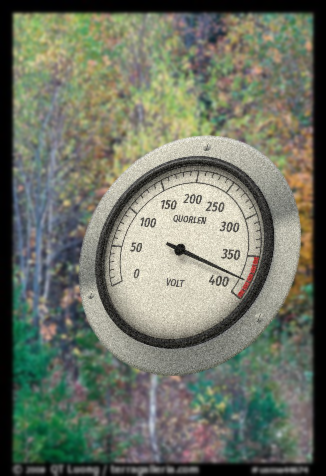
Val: 380 V
